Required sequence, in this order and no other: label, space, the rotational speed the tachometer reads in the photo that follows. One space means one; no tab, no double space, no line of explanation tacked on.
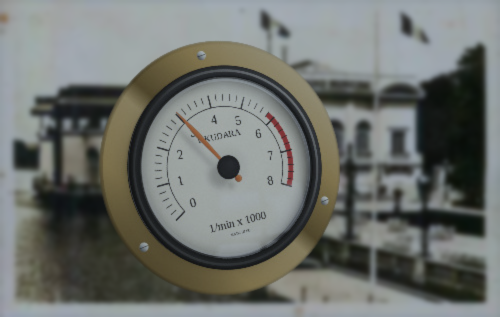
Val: 3000 rpm
